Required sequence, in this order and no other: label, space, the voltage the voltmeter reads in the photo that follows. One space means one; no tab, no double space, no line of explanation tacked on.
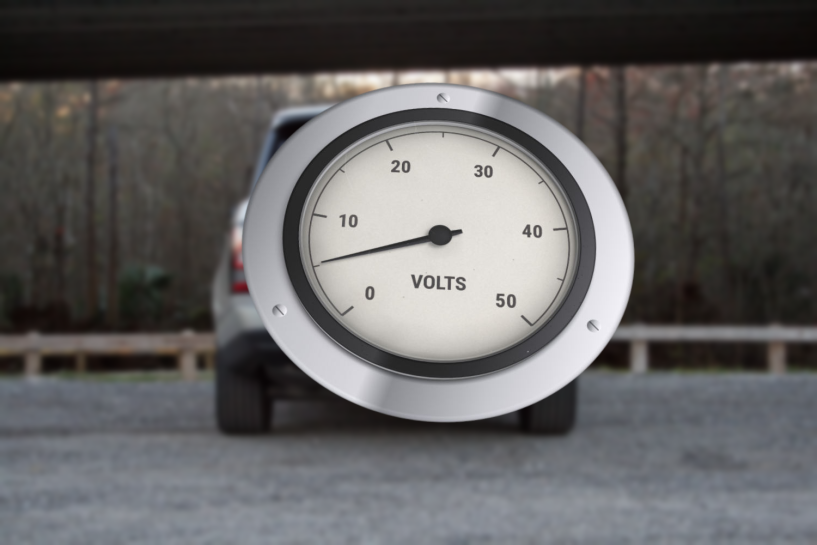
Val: 5 V
